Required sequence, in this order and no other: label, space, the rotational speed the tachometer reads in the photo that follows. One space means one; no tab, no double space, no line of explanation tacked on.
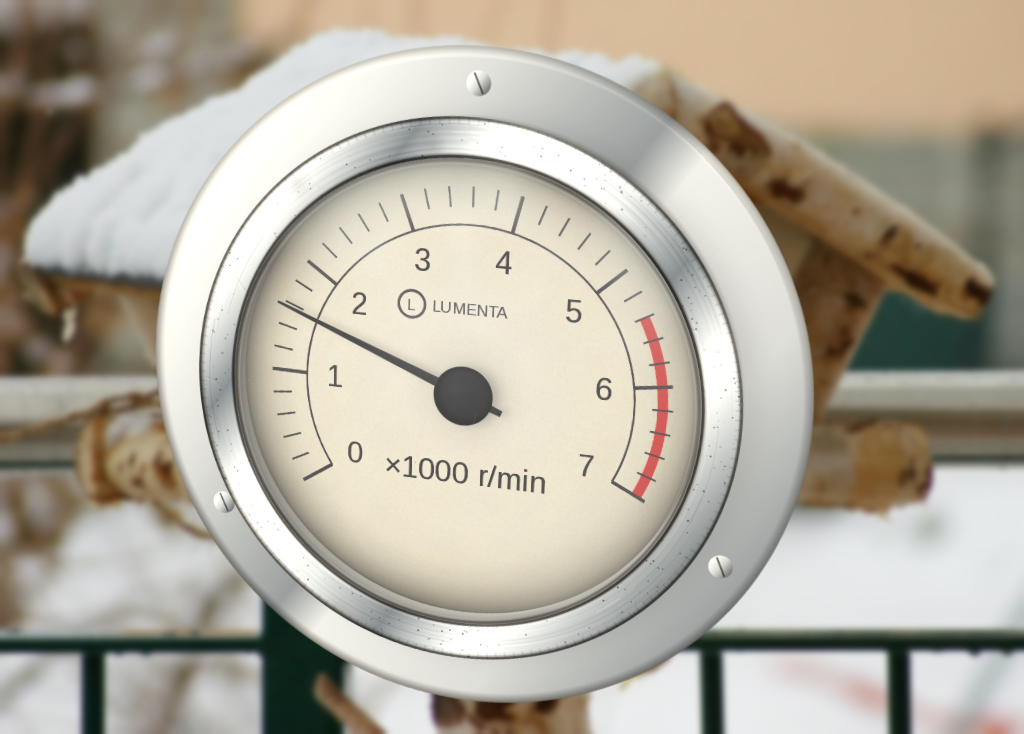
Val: 1600 rpm
